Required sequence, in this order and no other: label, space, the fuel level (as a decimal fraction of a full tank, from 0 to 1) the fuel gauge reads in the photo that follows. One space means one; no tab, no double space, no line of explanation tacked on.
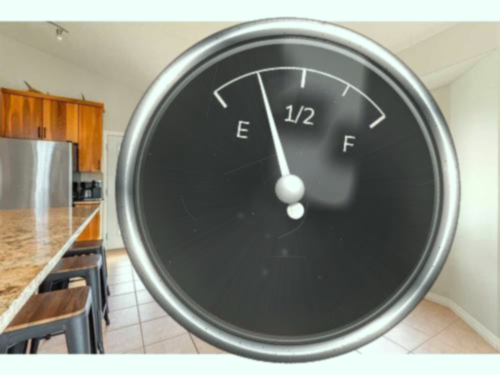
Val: 0.25
